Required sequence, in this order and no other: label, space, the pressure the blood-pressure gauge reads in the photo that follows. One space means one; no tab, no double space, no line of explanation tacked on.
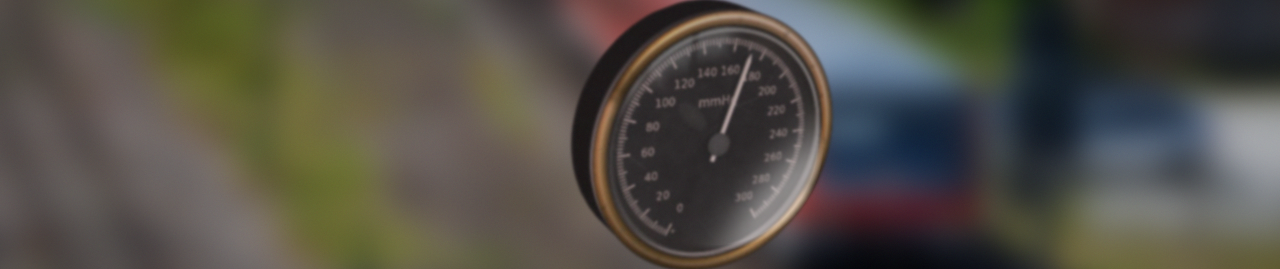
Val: 170 mmHg
